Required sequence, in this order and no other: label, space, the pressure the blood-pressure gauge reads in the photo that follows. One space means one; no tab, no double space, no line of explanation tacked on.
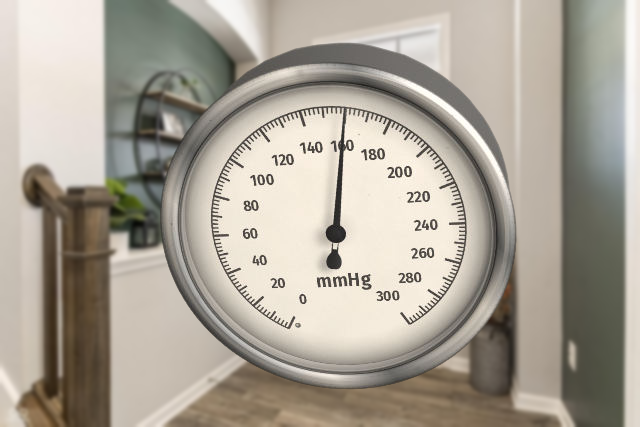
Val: 160 mmHg
